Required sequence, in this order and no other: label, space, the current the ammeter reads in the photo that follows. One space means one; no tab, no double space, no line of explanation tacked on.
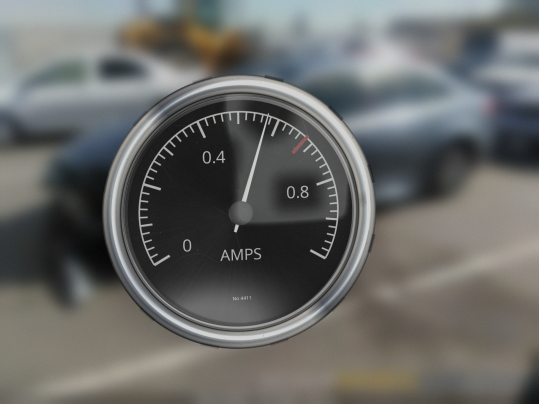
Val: 0.57 A
